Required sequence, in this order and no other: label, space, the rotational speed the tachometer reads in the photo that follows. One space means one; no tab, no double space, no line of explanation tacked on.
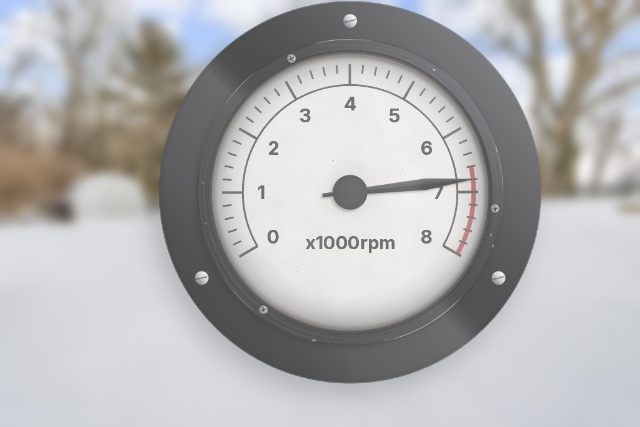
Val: 6800 rpm
